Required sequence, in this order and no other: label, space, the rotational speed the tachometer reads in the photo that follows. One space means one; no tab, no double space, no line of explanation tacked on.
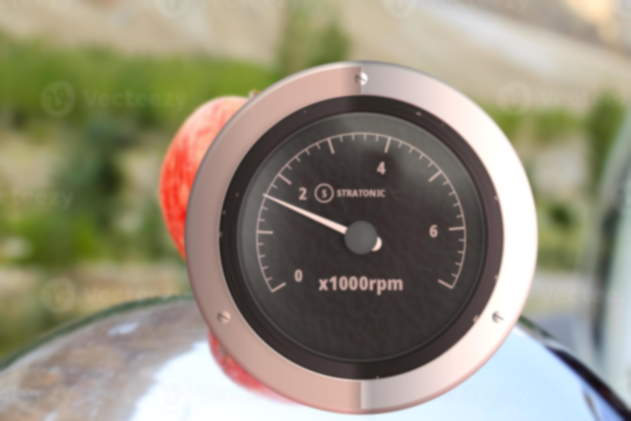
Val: 1600 rpm
